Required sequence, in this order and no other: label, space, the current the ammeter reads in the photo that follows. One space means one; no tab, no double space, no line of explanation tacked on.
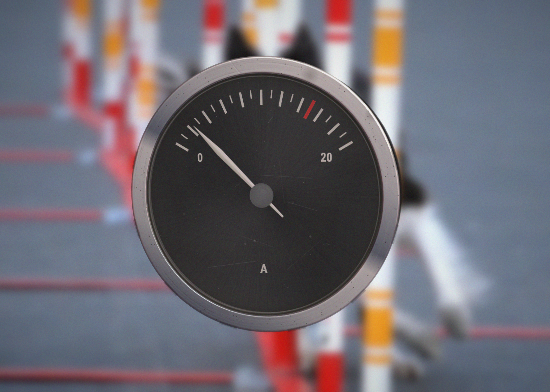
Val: 2.5 A
